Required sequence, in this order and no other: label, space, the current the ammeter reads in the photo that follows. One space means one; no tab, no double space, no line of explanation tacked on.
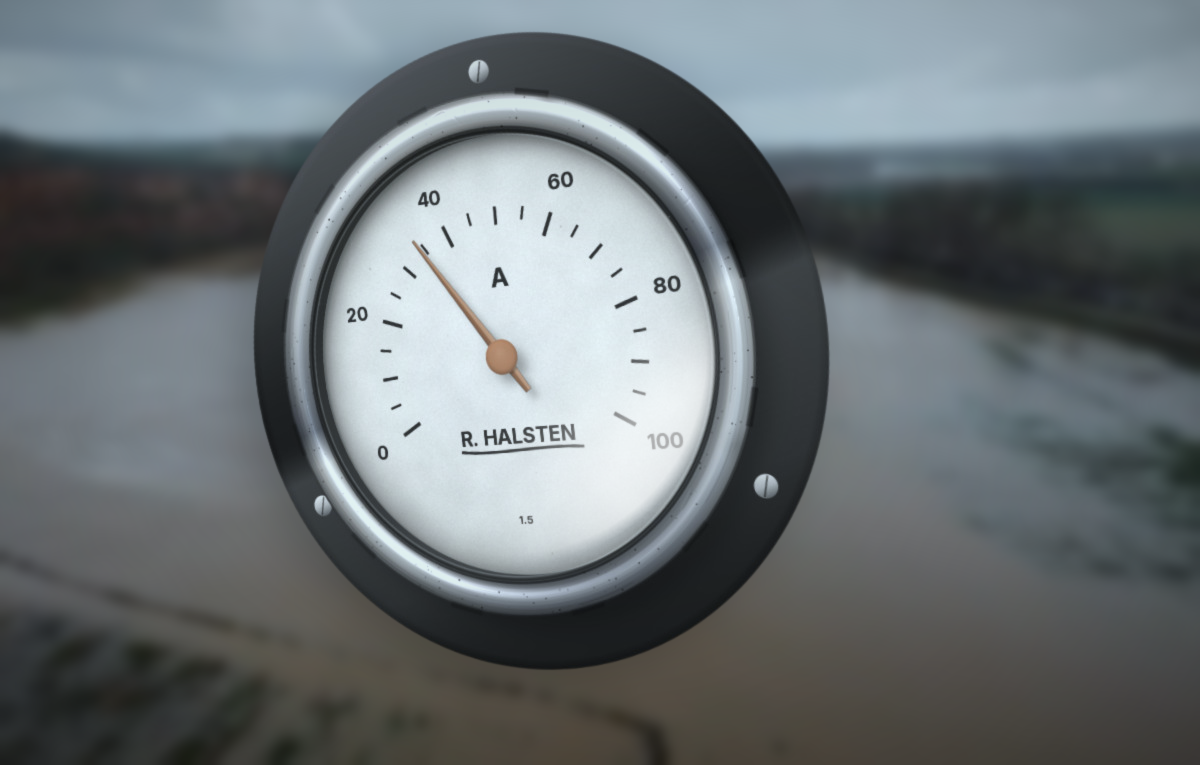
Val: 35 A
